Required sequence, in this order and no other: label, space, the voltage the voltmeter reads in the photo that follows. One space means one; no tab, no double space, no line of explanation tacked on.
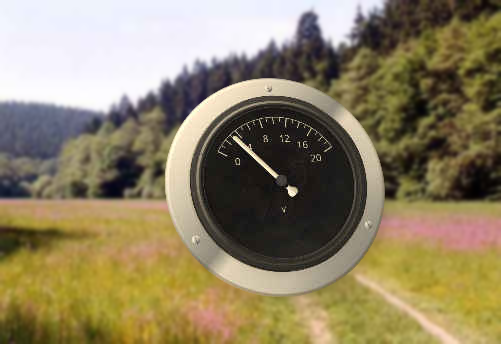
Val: 3 V
